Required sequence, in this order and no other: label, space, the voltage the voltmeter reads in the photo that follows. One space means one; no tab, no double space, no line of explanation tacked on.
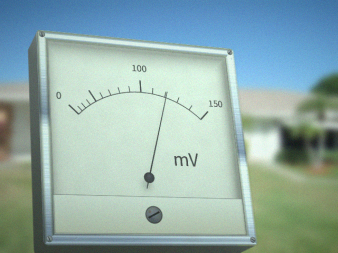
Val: 120 mV
